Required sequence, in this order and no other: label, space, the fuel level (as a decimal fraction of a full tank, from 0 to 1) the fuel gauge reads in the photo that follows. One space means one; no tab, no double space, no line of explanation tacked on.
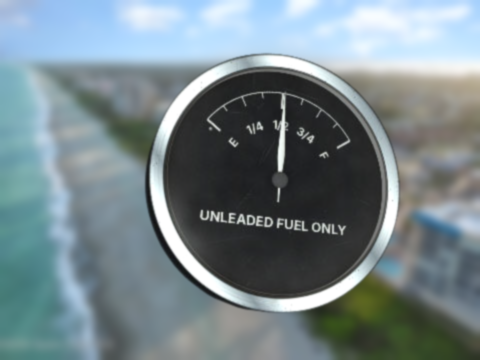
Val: 0.5
